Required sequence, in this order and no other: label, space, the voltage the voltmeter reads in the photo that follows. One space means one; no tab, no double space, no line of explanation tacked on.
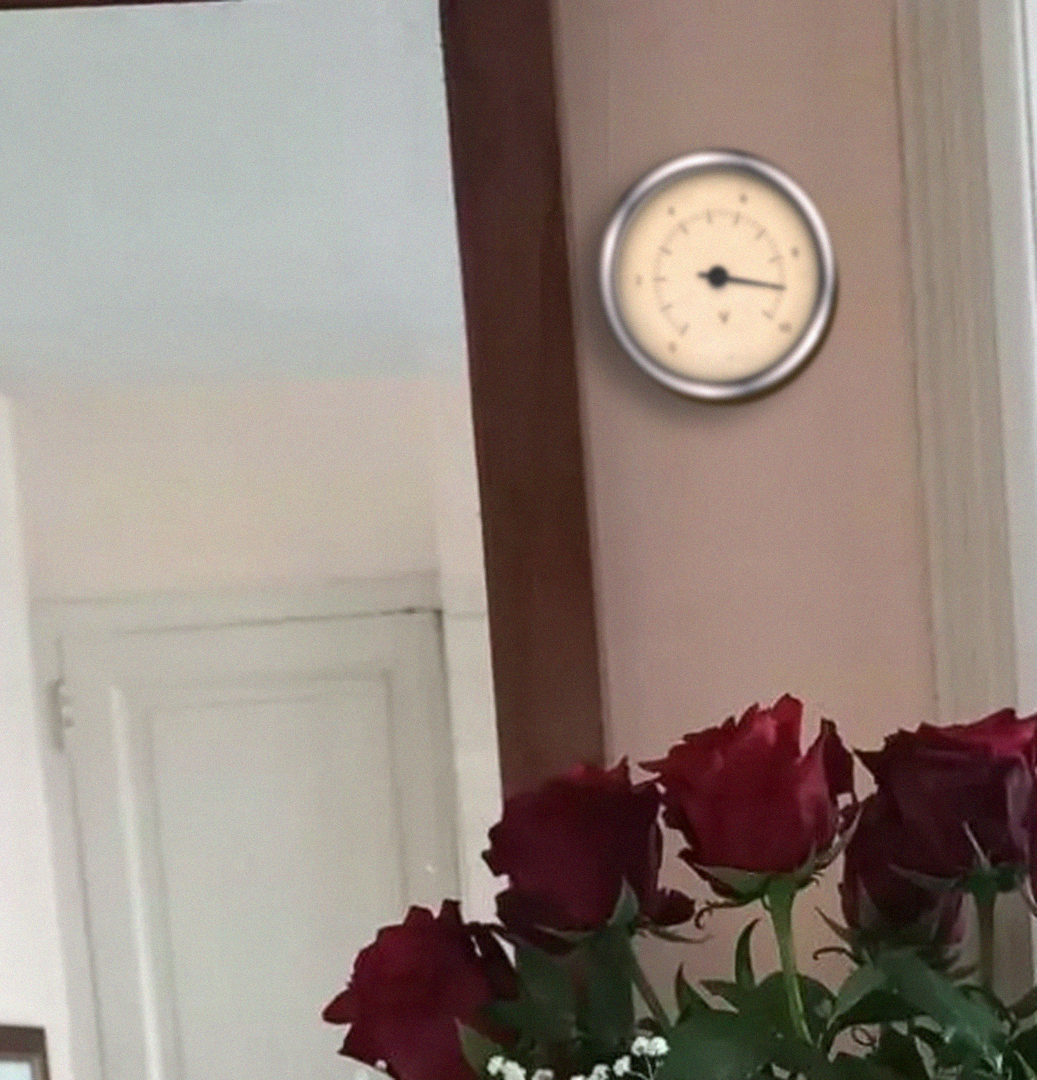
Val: 9 V
